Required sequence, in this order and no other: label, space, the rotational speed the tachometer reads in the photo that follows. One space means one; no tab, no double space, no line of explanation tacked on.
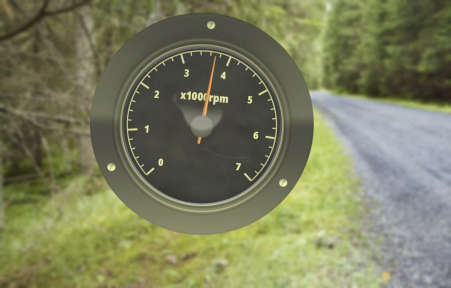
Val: 3700 rpm
